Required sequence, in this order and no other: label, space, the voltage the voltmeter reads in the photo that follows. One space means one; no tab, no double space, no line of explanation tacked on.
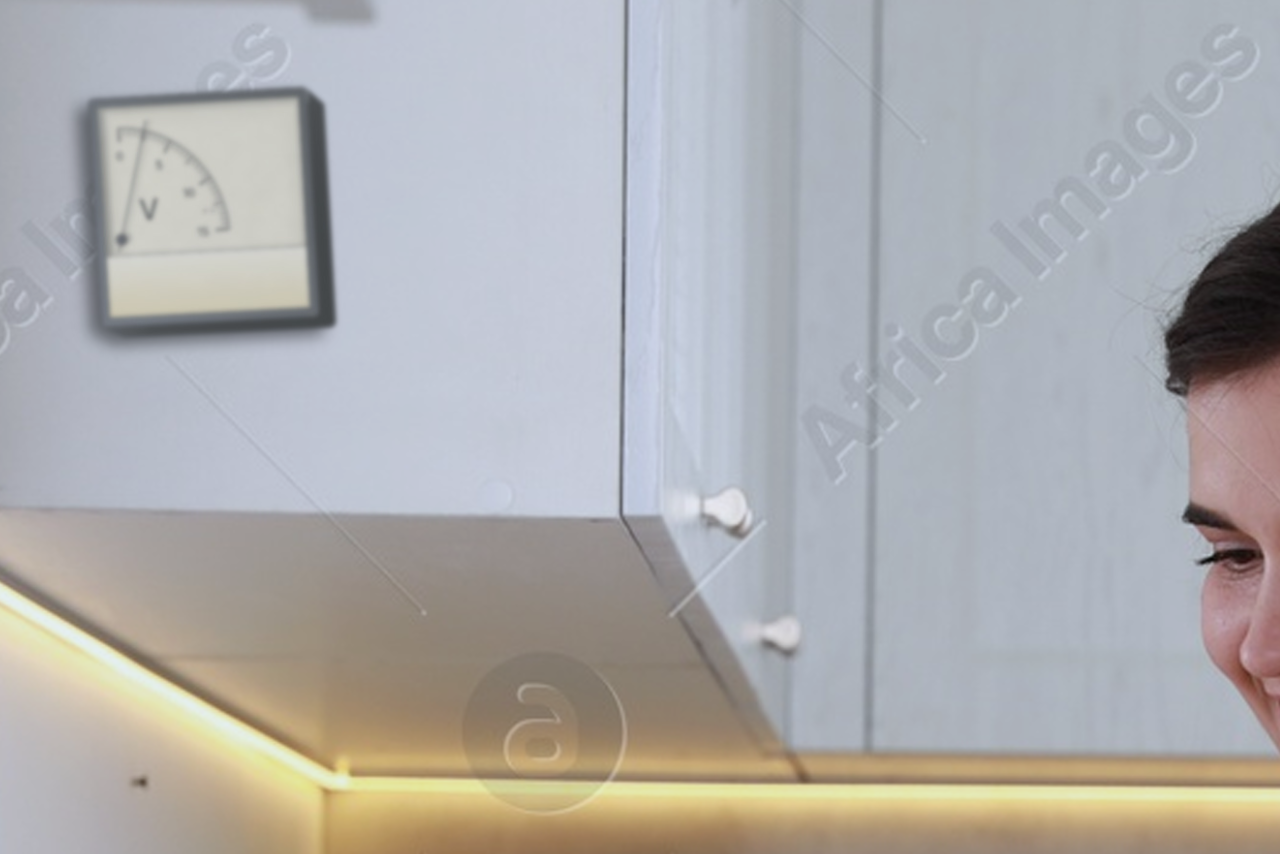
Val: 2.5 V
